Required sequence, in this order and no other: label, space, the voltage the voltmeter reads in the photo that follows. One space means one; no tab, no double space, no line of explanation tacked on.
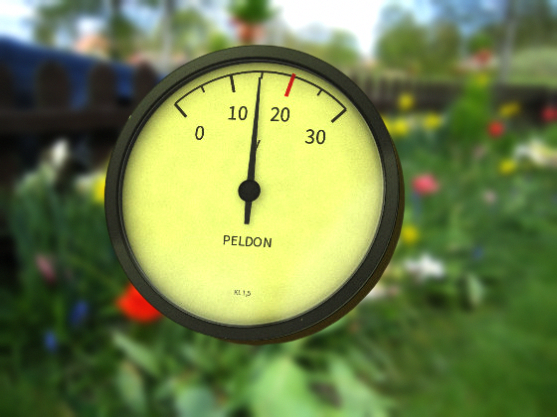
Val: 15 V
